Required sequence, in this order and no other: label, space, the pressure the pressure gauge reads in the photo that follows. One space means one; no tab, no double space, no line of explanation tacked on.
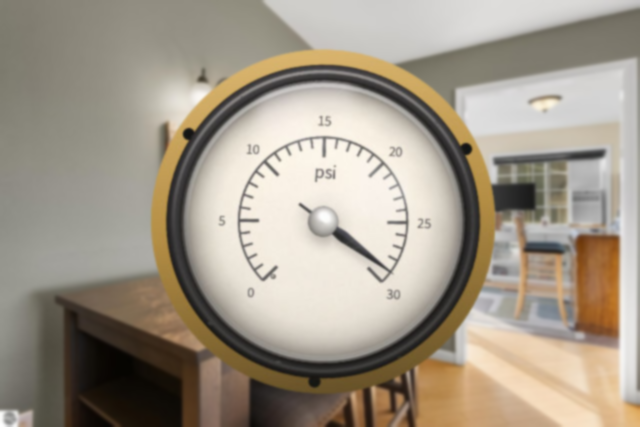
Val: 29 psi
